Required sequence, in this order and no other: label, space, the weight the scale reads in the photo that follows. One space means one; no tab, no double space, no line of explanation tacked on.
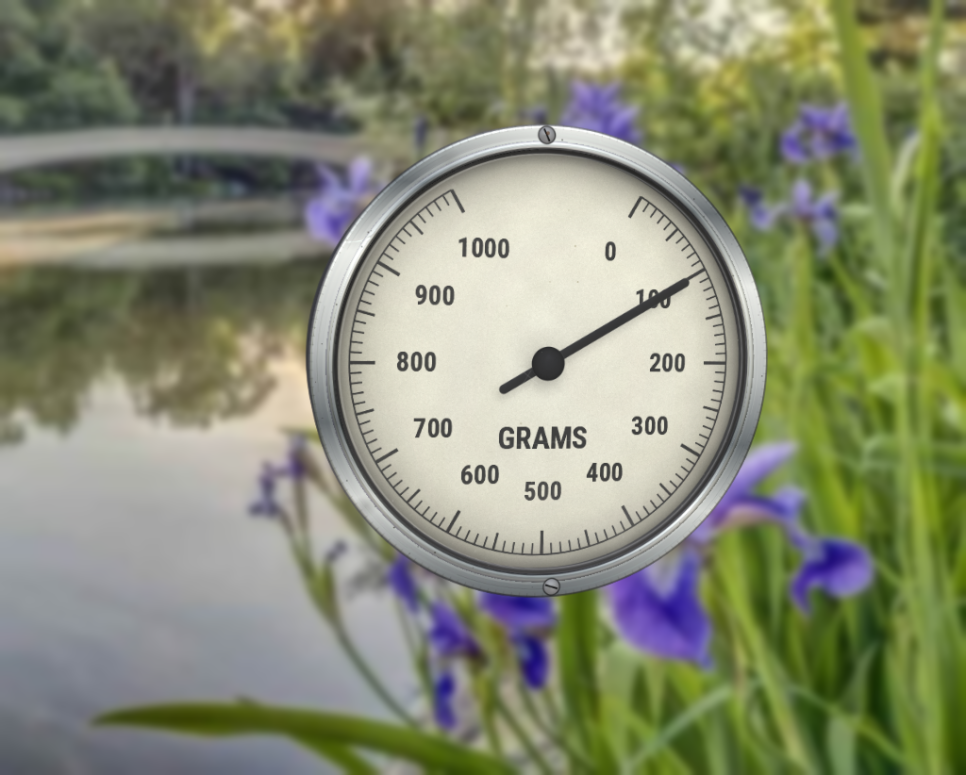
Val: 100 g
